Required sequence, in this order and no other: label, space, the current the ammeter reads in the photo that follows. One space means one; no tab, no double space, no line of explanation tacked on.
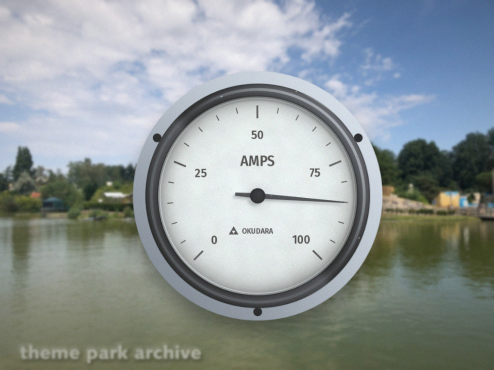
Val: 85 A
